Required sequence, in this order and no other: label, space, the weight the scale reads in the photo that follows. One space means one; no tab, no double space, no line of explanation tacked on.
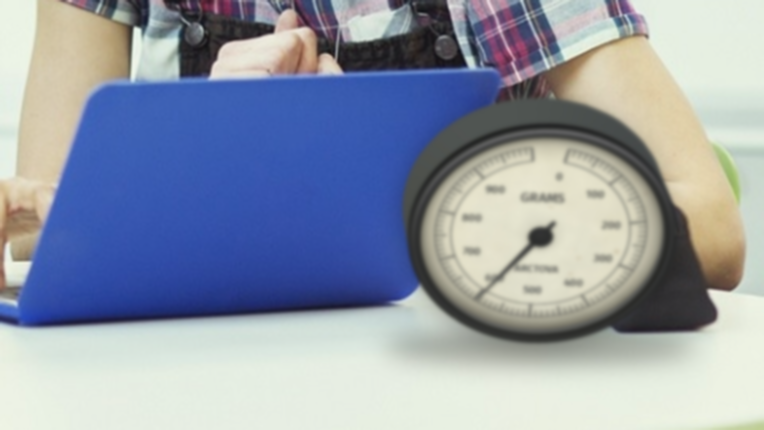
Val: 600 g
